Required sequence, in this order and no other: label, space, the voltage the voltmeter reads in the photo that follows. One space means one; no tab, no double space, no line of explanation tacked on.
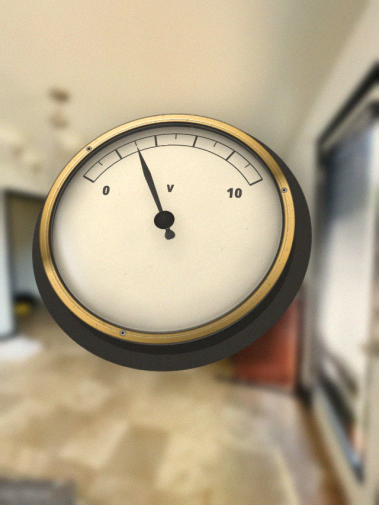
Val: 3 V
